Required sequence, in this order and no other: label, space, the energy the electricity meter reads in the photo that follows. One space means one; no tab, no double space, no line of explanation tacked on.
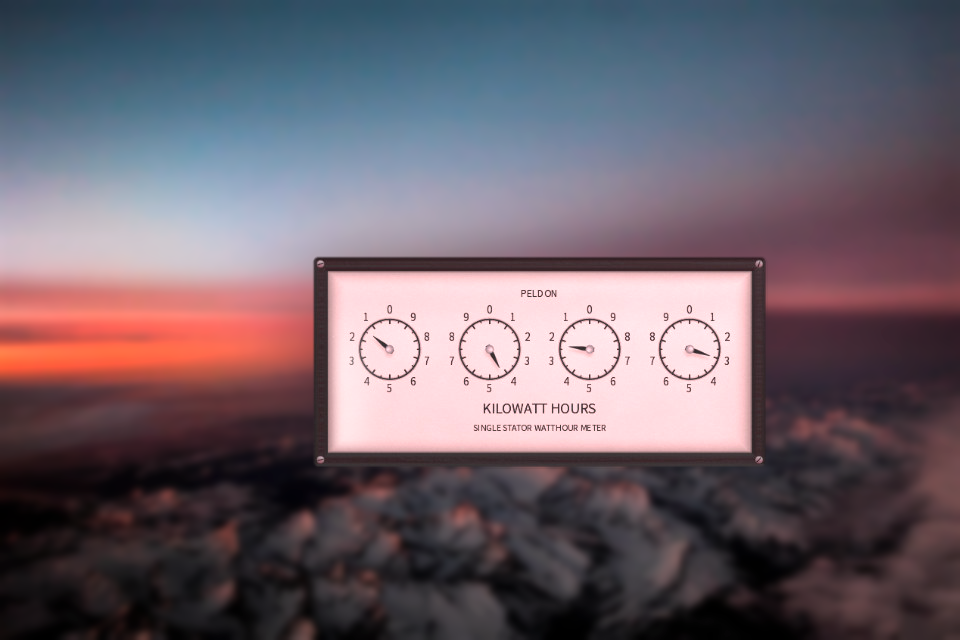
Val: 1423 kWh
